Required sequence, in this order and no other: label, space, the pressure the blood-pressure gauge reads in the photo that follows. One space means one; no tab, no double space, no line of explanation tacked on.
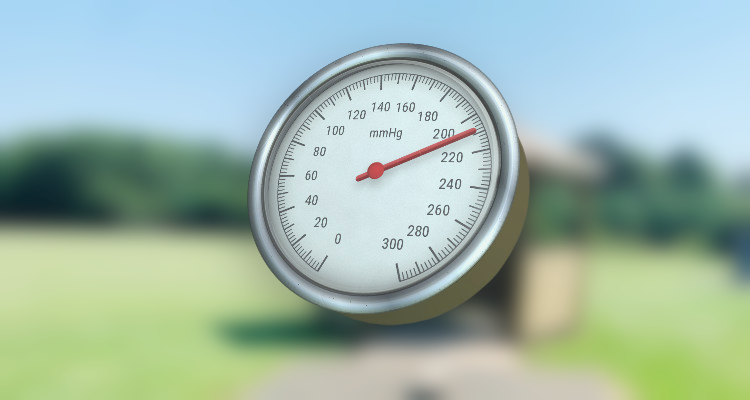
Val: 210 mmHg
